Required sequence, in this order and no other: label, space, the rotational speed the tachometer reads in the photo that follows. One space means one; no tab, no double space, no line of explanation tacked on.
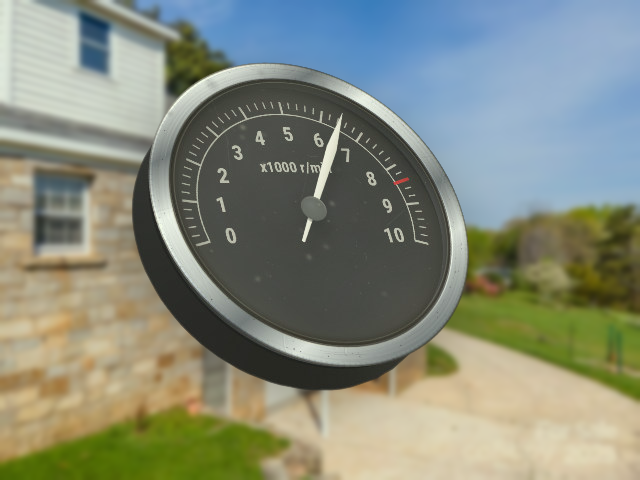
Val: 6400 rpm
